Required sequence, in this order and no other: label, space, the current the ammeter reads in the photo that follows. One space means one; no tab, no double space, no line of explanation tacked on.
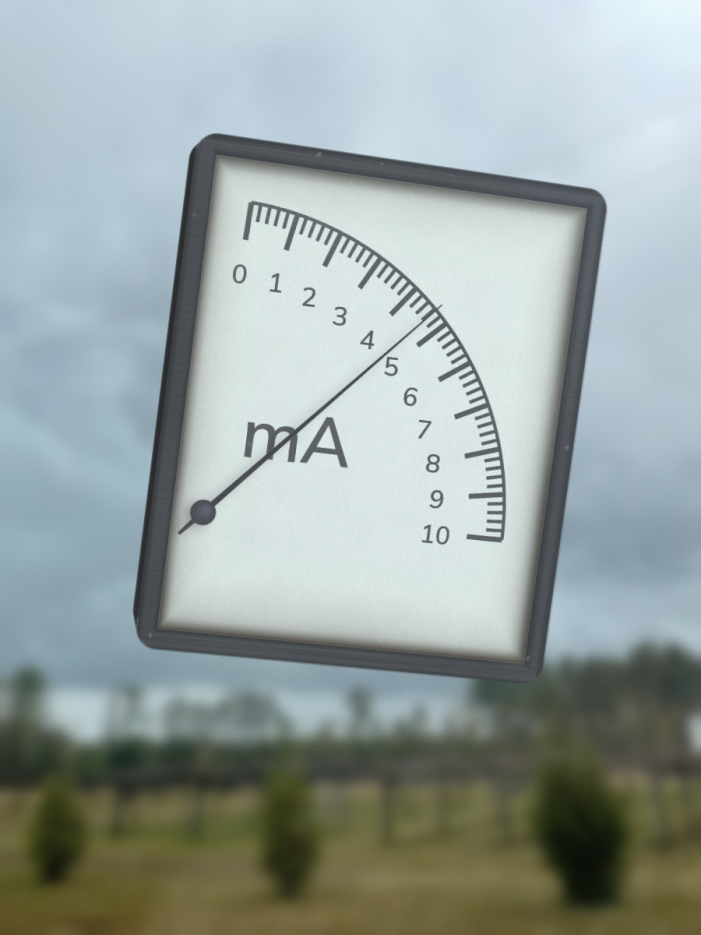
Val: 4.6 mA
